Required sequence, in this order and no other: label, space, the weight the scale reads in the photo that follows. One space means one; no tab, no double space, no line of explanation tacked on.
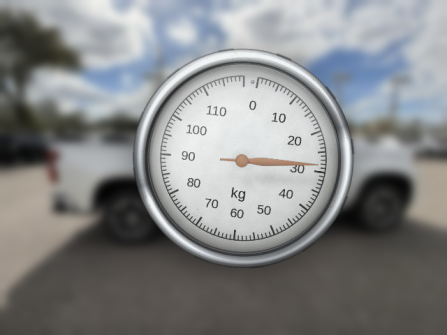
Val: 28 kg
